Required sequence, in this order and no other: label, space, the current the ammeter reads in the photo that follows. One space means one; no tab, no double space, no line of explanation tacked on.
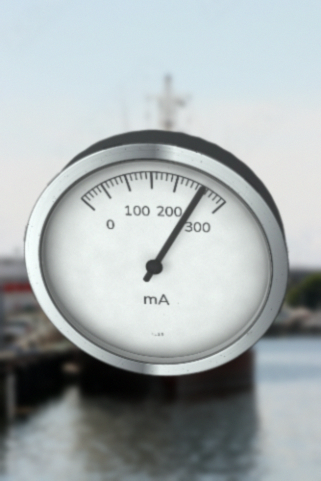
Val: 250 mA
